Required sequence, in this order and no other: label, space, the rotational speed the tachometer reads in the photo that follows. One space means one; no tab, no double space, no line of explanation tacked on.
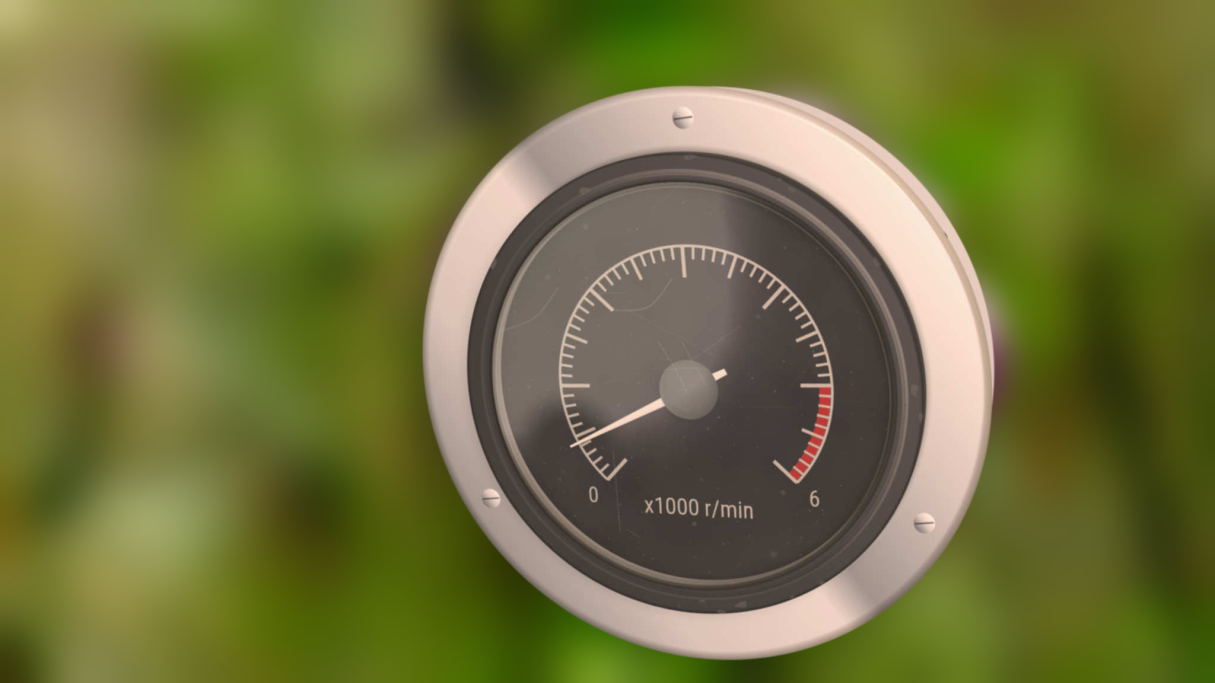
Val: 450 rpm
